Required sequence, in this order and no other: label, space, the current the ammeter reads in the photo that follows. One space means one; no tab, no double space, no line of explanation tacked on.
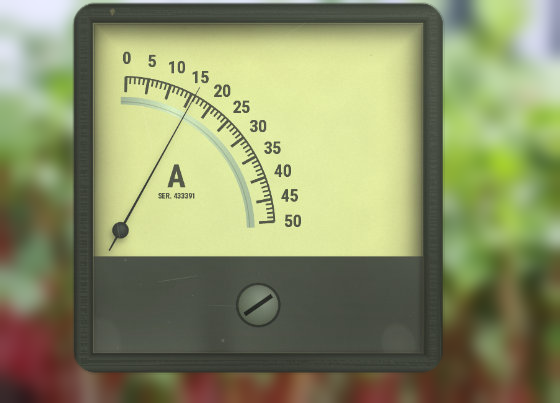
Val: 16 A
